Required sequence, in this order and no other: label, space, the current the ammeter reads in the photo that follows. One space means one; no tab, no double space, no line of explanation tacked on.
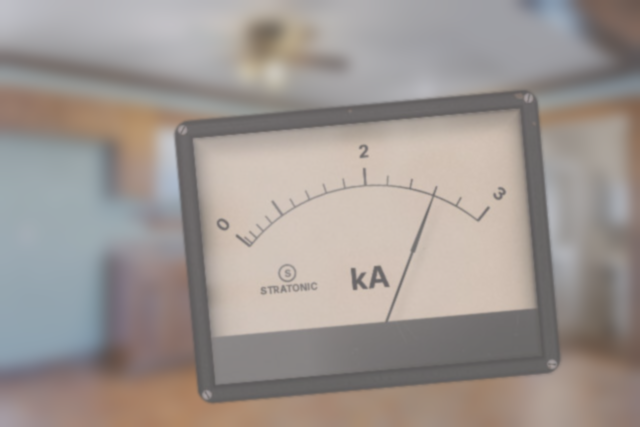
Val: 2.6 kA
